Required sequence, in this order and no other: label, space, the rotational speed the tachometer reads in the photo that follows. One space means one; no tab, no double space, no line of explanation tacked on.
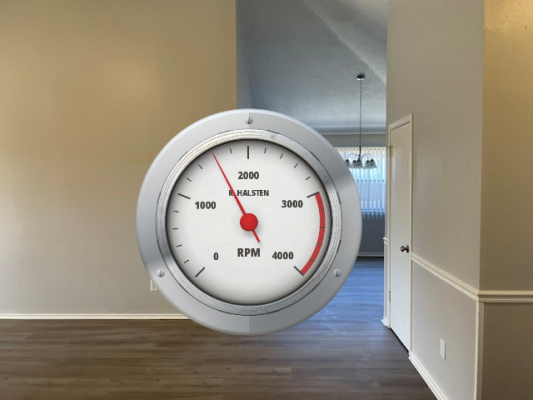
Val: 1600 rpm
